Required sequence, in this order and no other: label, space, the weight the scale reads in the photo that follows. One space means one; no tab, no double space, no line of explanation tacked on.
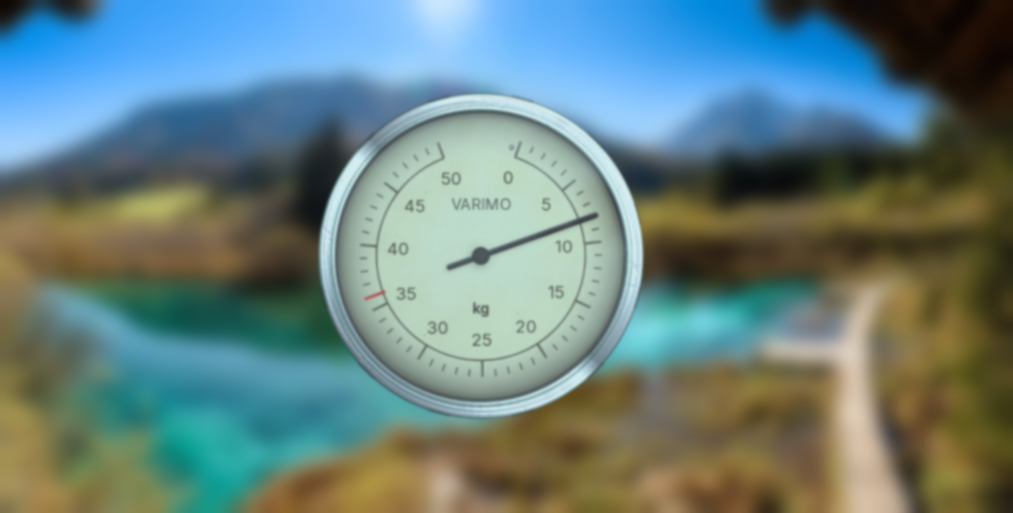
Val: 8 kg
